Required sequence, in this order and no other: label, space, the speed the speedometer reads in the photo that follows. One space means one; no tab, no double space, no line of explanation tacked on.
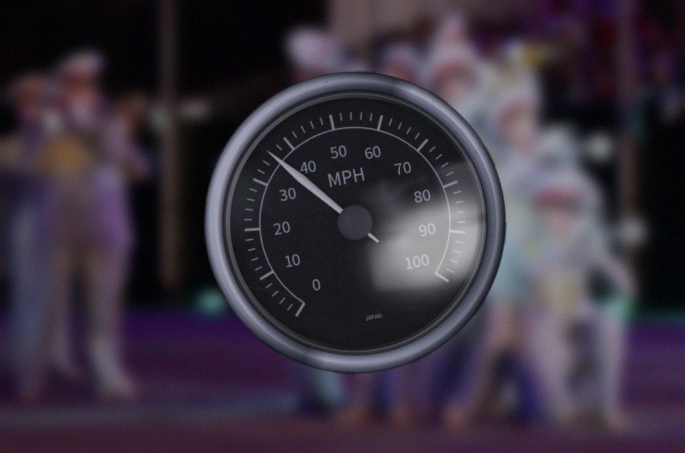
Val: 36 mph
